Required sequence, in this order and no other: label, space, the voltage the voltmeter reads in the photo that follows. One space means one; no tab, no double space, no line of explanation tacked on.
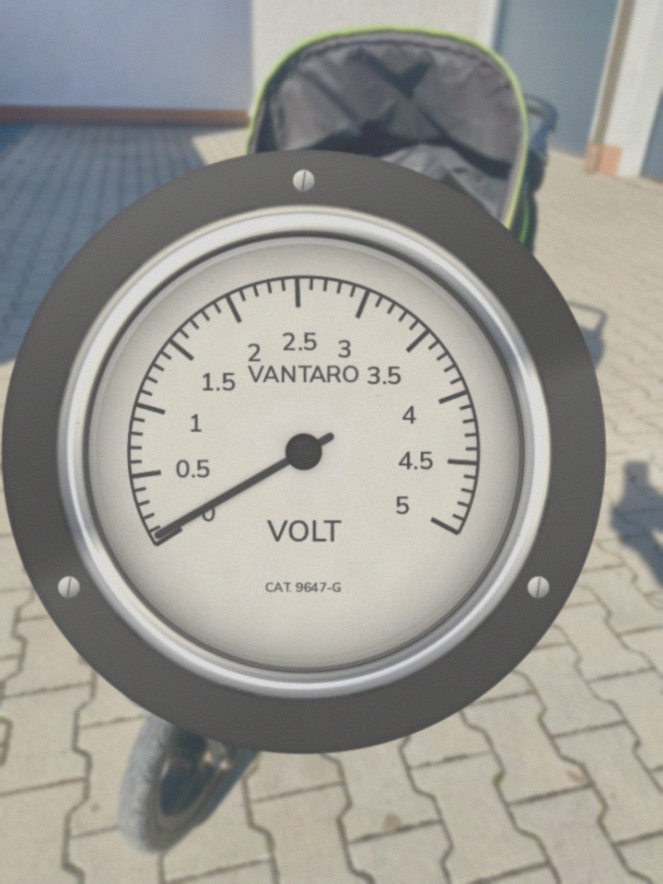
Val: 0.05 V
